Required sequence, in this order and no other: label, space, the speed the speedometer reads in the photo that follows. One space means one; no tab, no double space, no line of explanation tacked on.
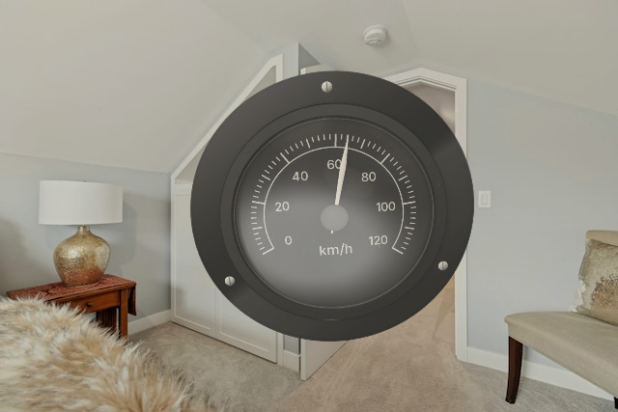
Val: 64 km/h
